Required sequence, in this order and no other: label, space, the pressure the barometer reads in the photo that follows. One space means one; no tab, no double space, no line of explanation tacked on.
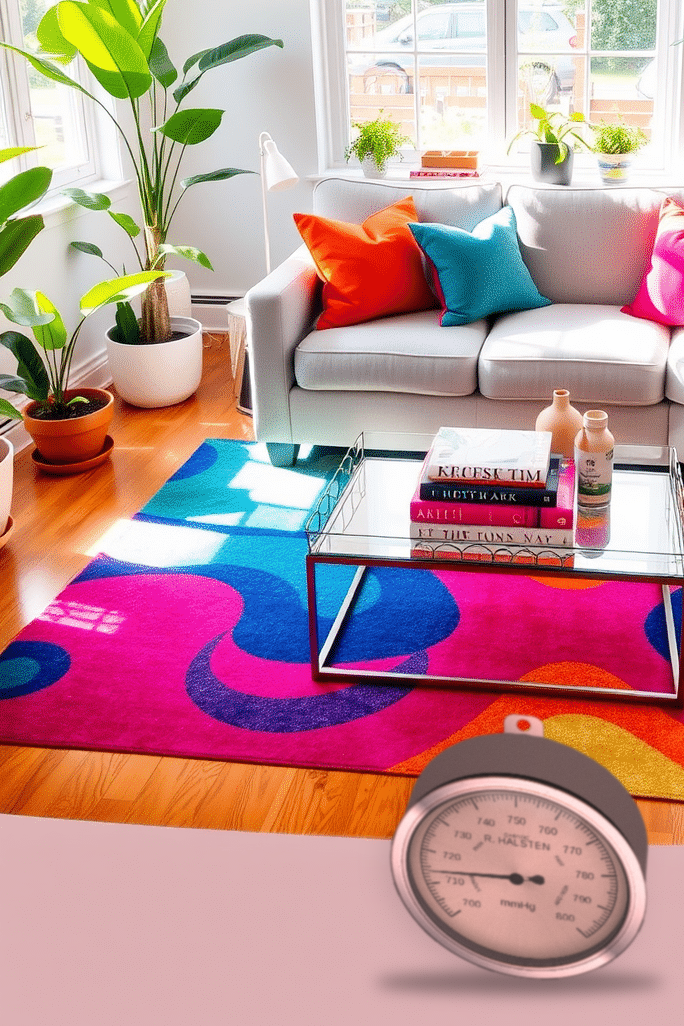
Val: 715 mmHg
